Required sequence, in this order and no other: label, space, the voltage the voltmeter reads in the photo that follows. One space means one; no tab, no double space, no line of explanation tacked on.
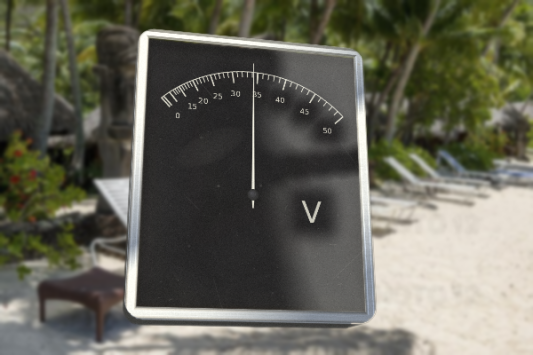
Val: 34 V
